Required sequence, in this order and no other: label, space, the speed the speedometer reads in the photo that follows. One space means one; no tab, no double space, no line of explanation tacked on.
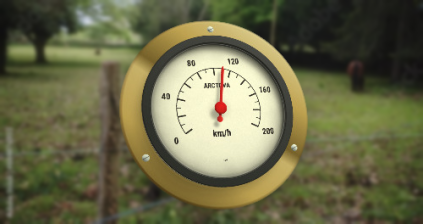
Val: 110 km/h
